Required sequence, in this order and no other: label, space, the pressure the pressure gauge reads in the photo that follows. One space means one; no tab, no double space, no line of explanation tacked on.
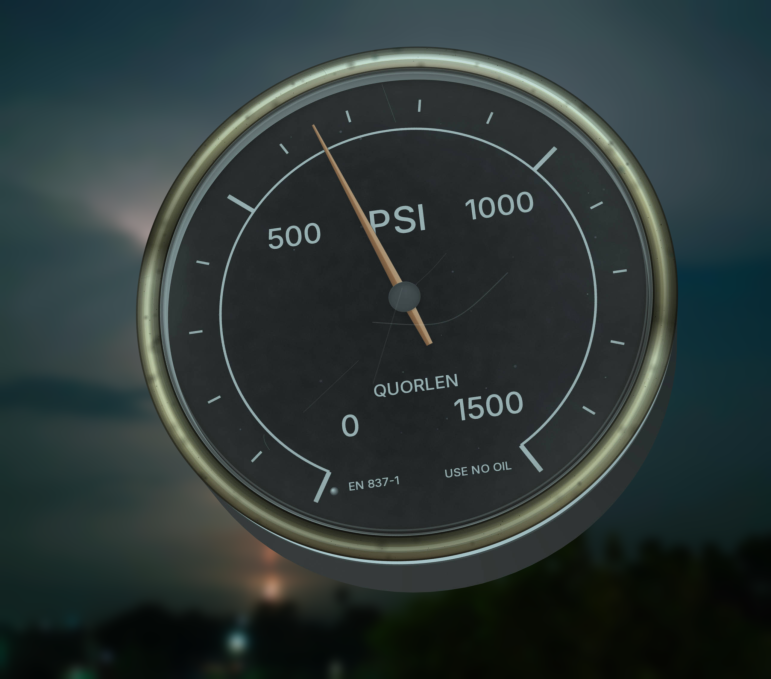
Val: 650 psi
